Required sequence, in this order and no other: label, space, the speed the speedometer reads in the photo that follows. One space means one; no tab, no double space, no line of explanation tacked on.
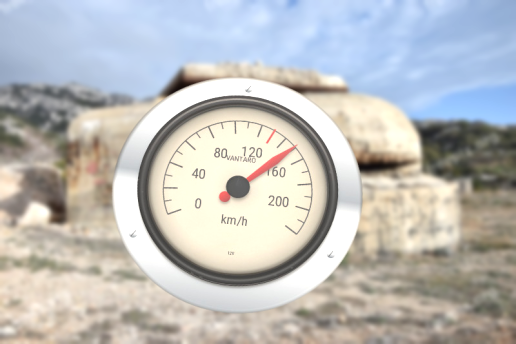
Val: 150 km/h
